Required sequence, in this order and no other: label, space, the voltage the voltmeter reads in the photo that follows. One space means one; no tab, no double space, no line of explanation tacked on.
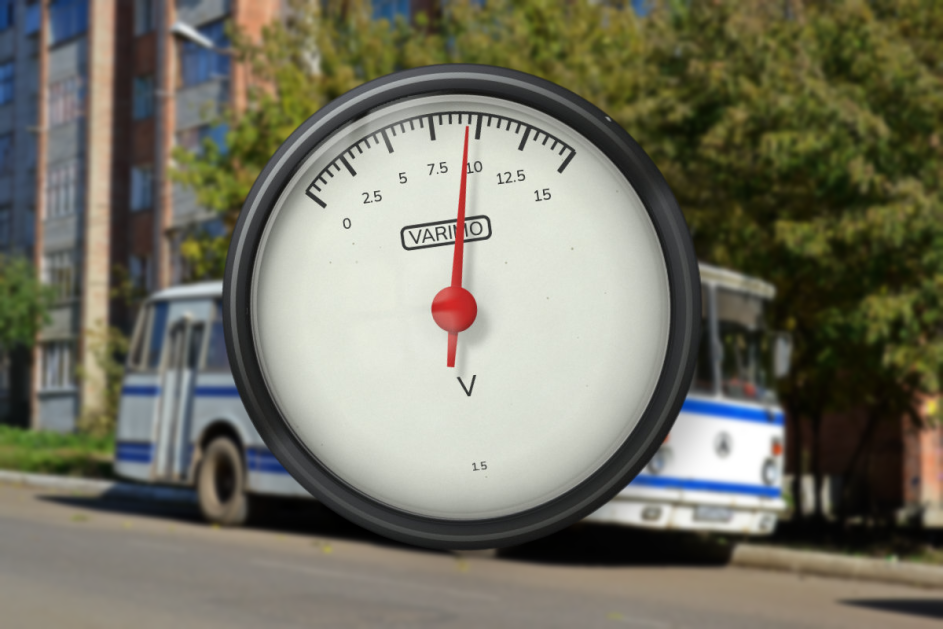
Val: 9.5 V
